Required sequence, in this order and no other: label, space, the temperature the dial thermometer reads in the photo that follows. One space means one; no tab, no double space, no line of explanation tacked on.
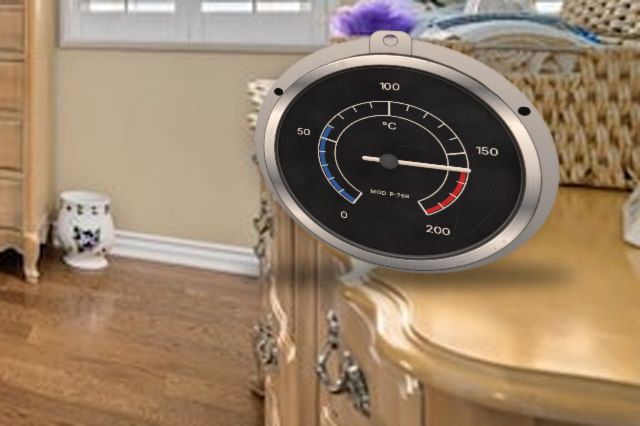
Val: 160 °C
